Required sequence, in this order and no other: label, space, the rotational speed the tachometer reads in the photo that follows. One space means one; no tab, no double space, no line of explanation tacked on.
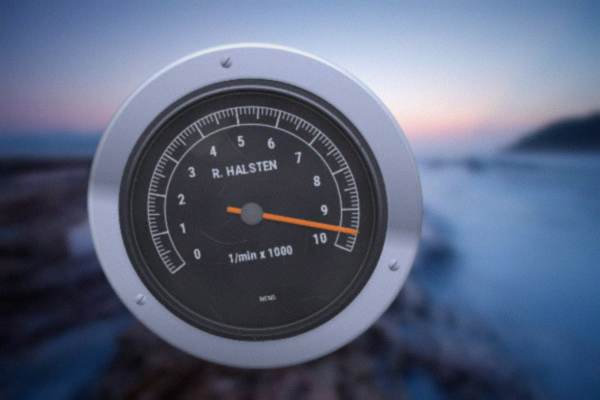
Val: 9500 rpm
